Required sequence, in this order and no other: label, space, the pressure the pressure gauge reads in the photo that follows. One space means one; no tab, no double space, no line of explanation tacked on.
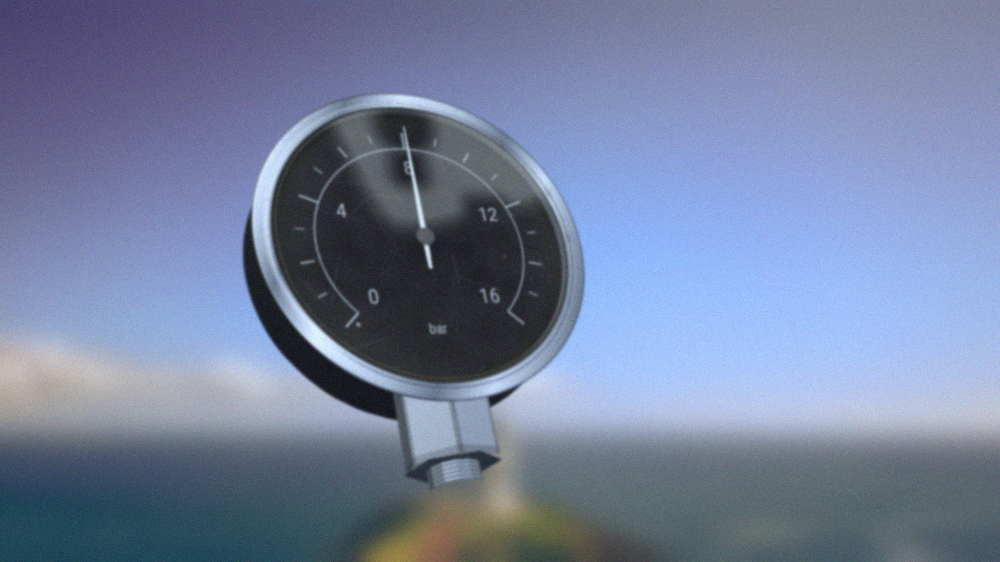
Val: 8 bar
